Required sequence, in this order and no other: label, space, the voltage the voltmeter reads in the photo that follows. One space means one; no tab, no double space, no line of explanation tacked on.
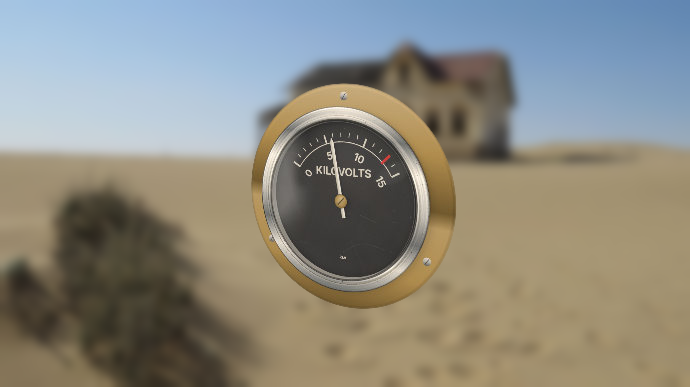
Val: 6 kV
